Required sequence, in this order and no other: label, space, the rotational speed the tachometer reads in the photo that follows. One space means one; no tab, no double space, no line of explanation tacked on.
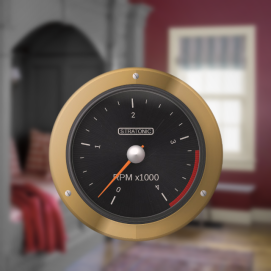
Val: 200 rpm
